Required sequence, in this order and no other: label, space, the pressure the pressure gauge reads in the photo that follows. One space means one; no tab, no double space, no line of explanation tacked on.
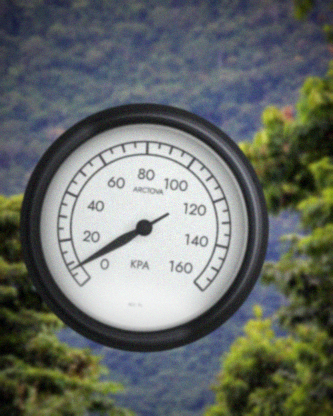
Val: 7.5 kPa
